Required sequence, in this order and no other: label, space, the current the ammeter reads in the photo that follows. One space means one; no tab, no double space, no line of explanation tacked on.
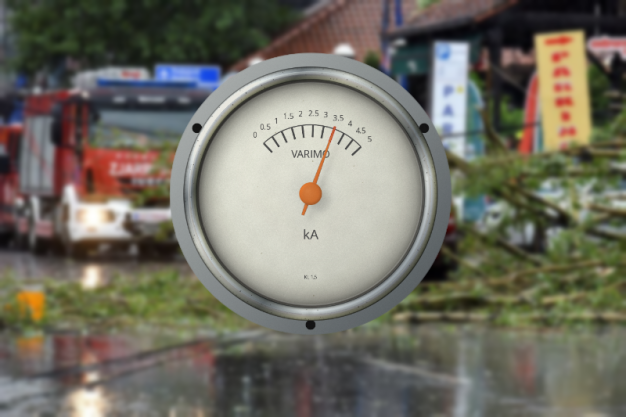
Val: 3.5 kA
